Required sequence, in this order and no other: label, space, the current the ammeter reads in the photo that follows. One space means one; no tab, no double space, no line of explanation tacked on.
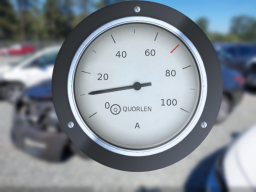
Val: 10 A
